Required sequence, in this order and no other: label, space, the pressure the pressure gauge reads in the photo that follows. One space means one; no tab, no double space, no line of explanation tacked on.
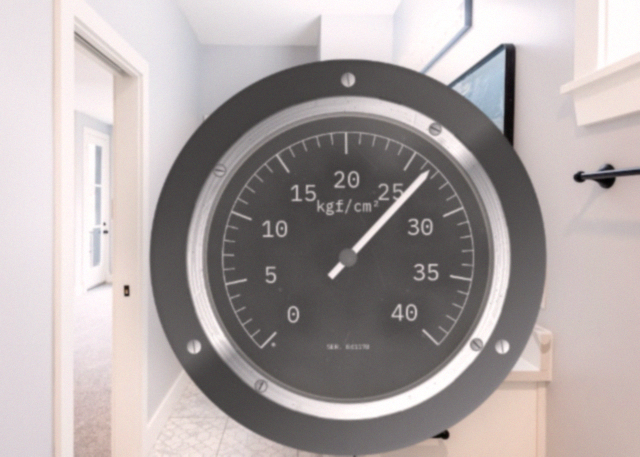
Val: 26.5 kg/cm²
